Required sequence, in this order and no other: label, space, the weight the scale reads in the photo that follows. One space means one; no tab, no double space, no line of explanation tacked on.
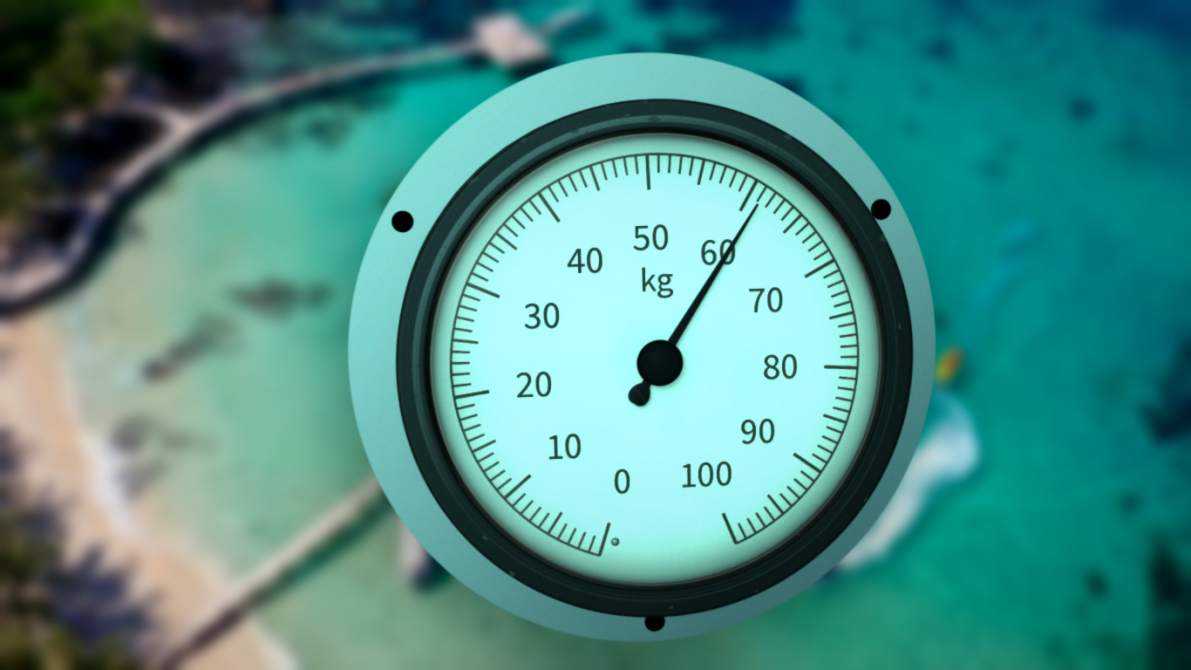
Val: 61 kg
